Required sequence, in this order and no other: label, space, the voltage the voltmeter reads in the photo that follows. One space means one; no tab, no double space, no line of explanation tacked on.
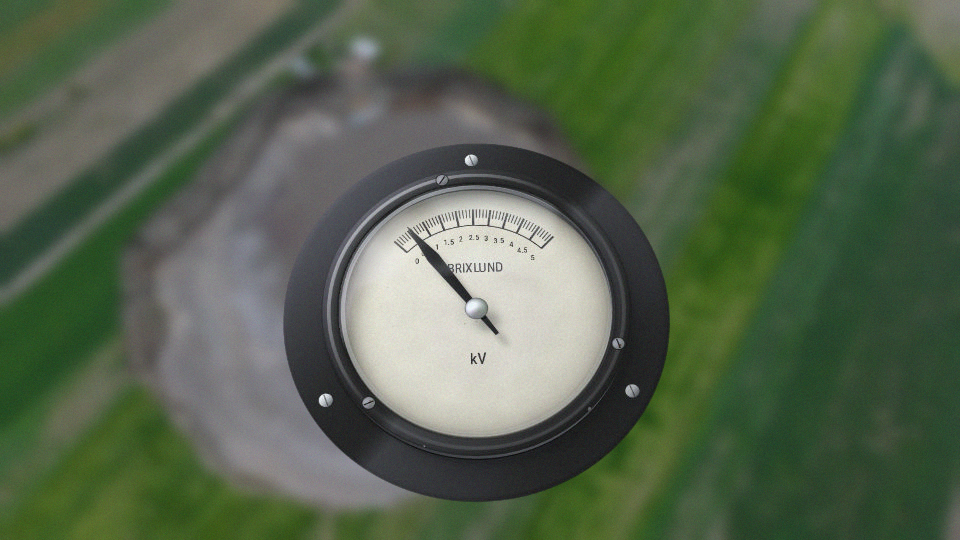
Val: 0.5 kV
